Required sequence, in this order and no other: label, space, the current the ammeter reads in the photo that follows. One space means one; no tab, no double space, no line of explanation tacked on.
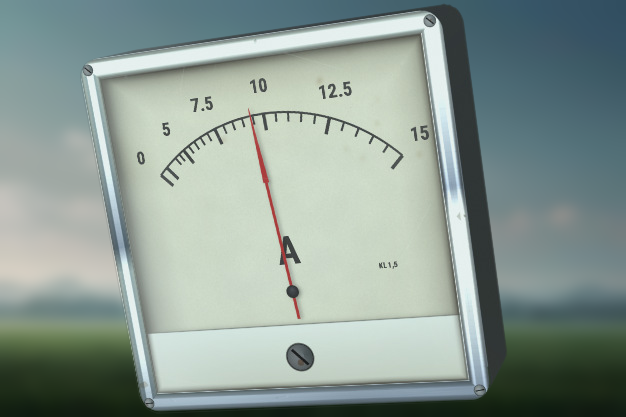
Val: 9.5 A
